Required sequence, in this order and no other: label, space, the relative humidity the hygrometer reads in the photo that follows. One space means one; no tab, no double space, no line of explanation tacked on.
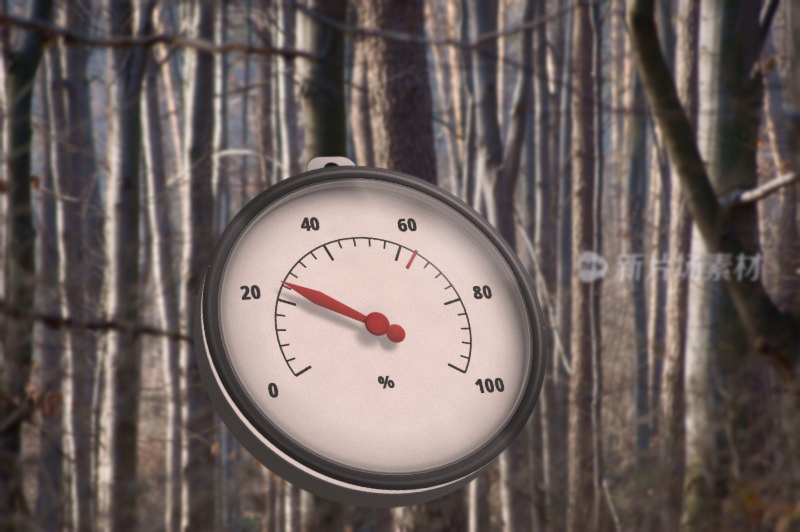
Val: 24 %
